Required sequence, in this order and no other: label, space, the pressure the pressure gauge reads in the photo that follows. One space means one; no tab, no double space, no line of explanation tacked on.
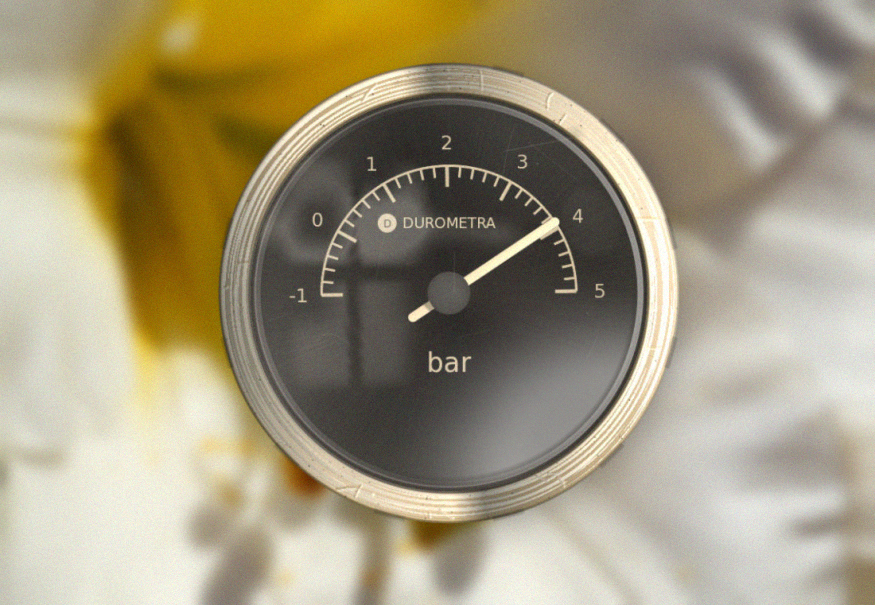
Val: 3.9 bar
